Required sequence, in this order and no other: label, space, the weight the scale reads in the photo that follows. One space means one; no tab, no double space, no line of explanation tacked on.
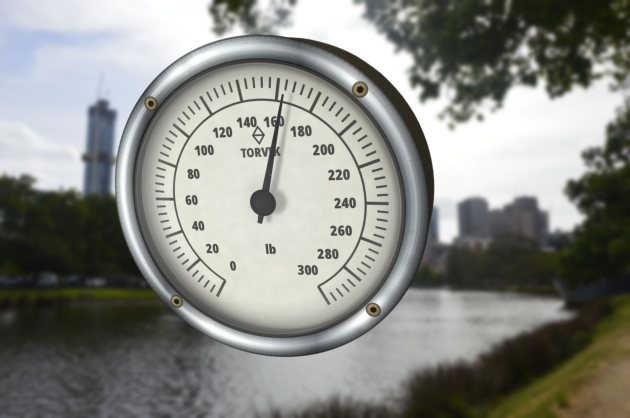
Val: 164 lb
